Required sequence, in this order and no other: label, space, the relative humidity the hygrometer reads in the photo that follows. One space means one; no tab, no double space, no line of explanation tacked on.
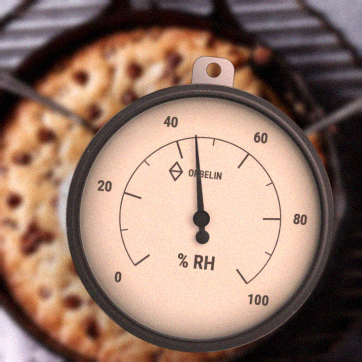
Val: 45 %
